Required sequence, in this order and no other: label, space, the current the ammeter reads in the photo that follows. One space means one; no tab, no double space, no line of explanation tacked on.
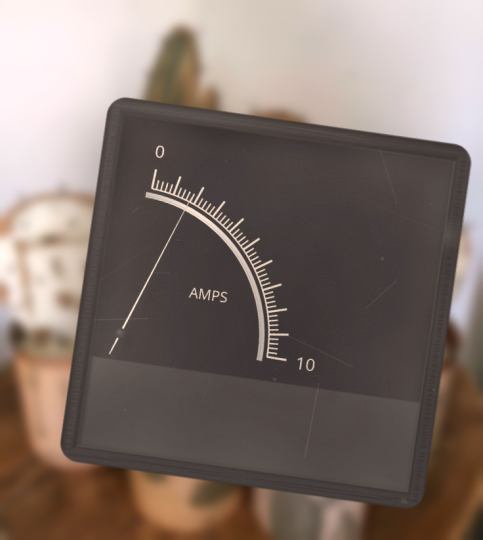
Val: 1.8 A
